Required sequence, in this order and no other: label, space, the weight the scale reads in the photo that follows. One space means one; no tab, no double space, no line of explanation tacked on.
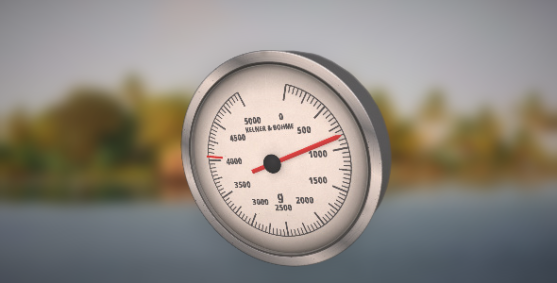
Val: 850 g
